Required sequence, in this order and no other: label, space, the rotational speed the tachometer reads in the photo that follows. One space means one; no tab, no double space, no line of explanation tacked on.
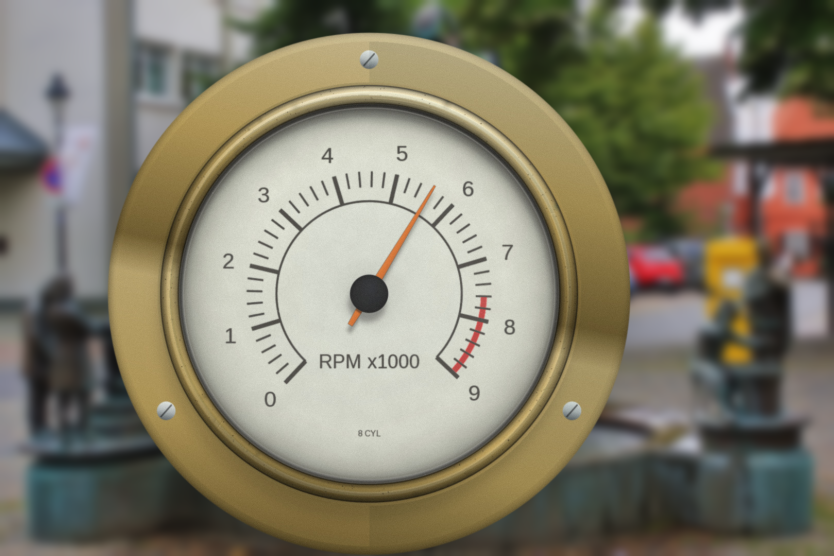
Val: 5600 rpm
